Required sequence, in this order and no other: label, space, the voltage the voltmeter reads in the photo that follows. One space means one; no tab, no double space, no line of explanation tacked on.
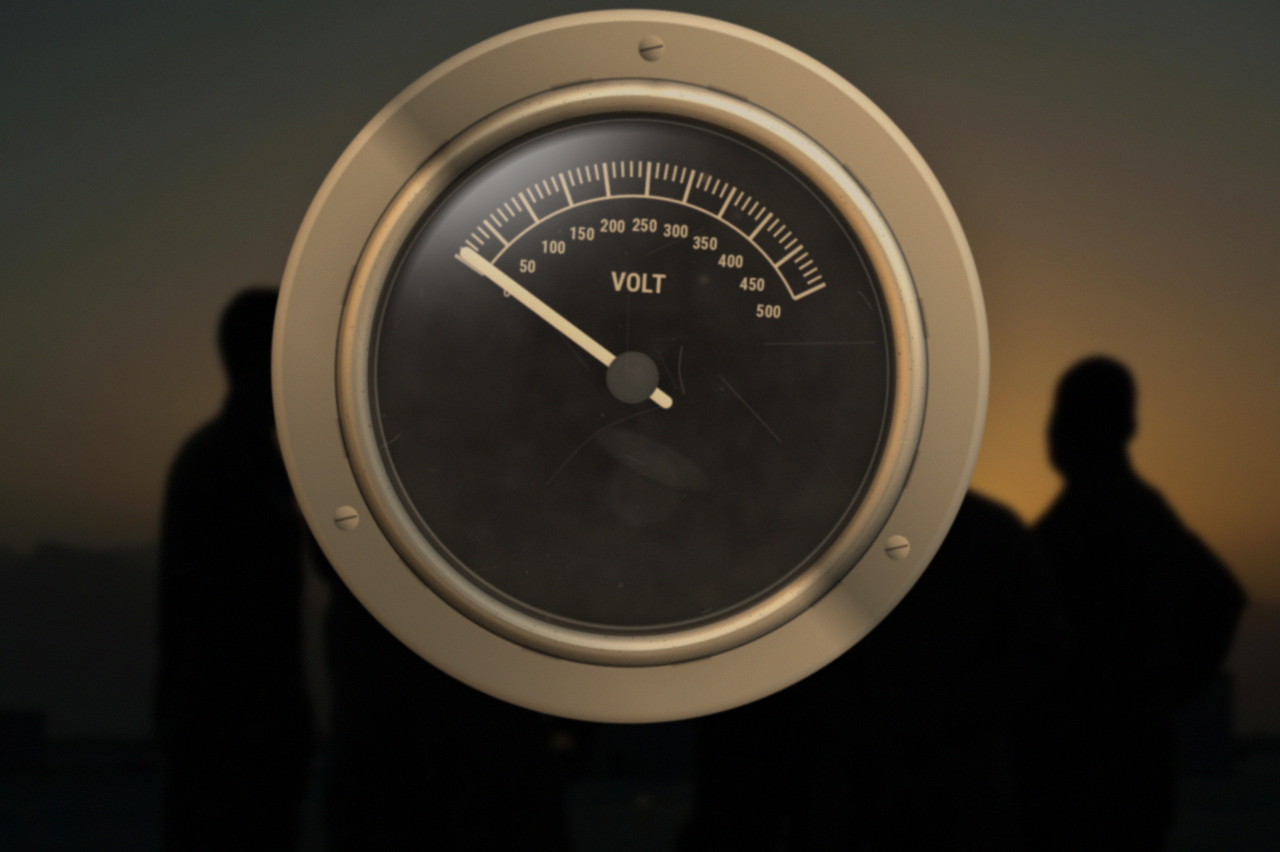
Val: 10 V
